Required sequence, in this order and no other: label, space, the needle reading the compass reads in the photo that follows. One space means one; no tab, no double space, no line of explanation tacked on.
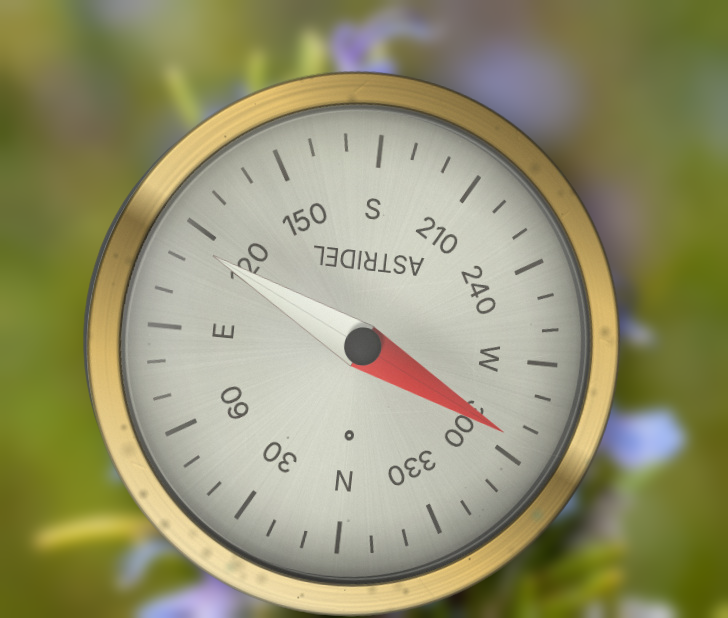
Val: 295 °
